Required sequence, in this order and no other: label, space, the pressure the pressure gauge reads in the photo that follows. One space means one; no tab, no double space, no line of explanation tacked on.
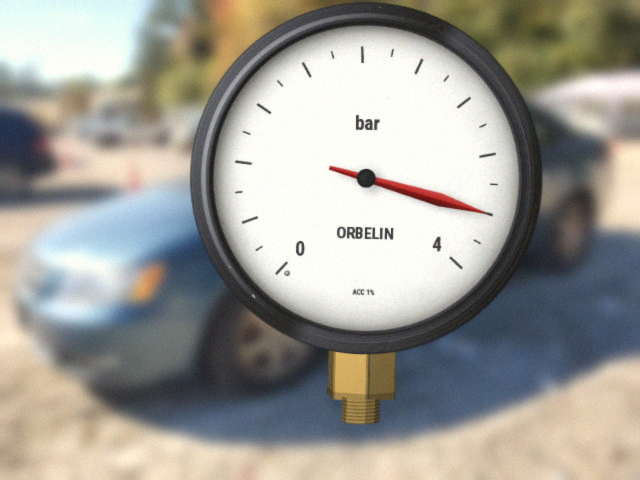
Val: 3.6 bar
